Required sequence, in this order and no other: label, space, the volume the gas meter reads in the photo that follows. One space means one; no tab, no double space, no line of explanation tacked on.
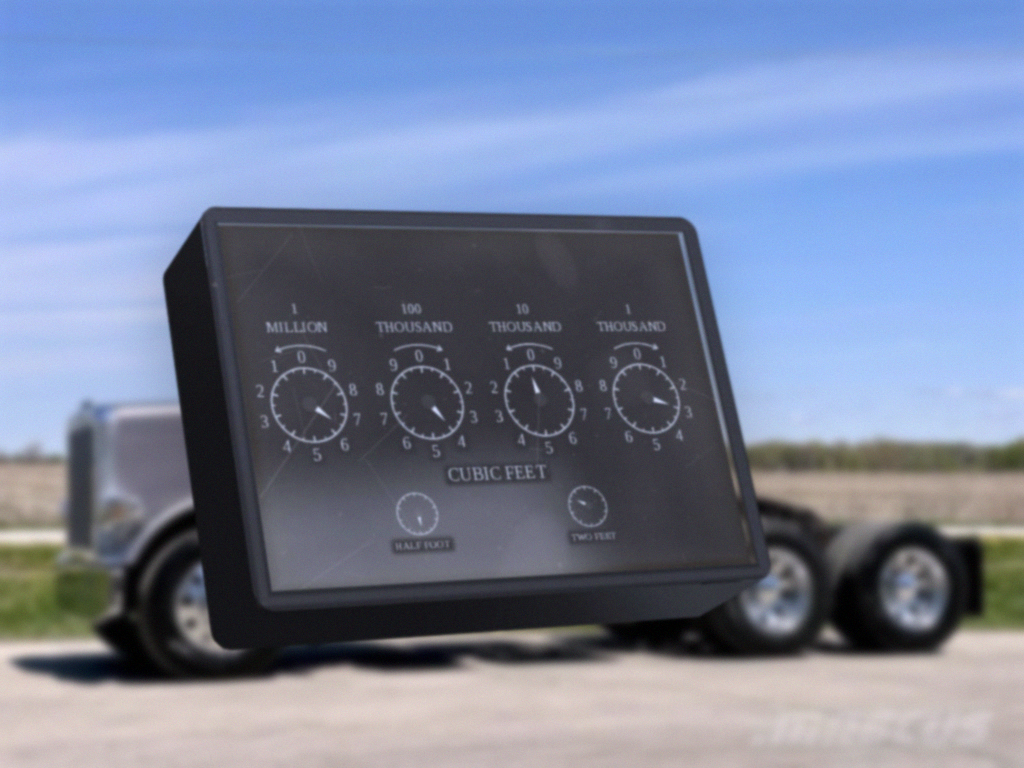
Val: 640300 ft³
